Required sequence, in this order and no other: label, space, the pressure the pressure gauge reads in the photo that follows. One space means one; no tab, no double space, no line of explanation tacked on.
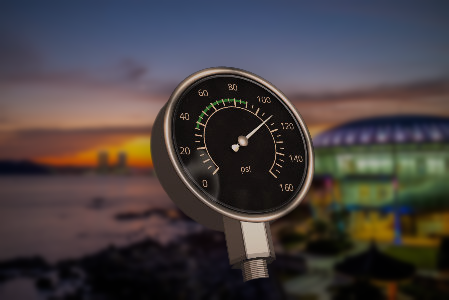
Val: 110 psi
